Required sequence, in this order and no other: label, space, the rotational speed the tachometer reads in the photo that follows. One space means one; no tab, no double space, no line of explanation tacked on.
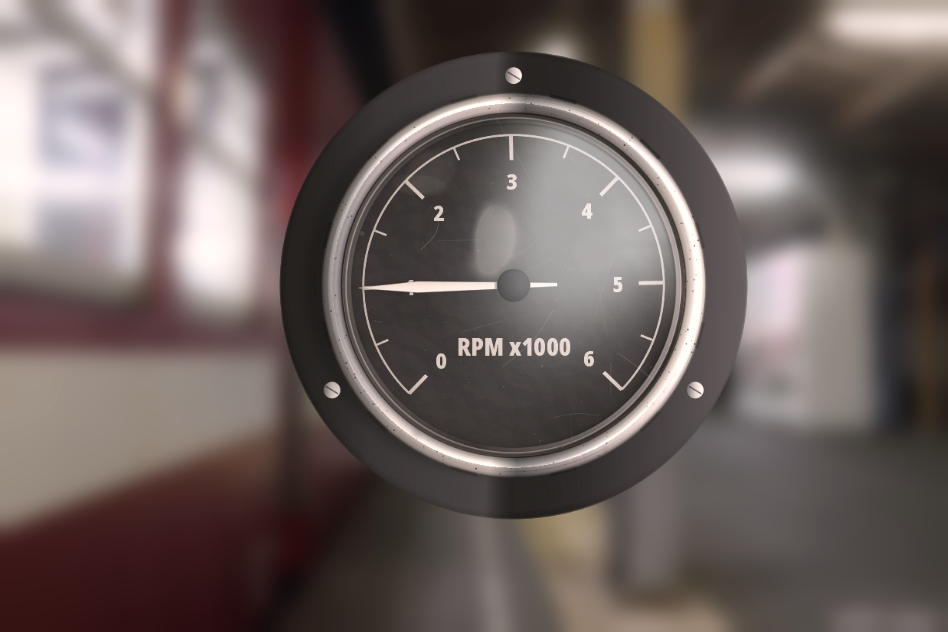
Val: 1000 rpm
